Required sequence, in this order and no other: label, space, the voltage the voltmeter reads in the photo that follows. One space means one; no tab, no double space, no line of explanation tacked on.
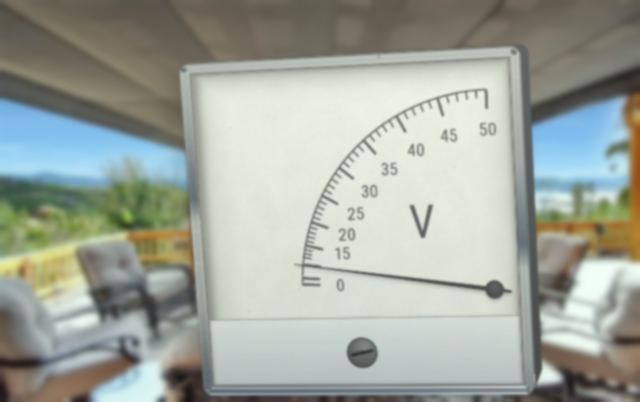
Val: 10 V
